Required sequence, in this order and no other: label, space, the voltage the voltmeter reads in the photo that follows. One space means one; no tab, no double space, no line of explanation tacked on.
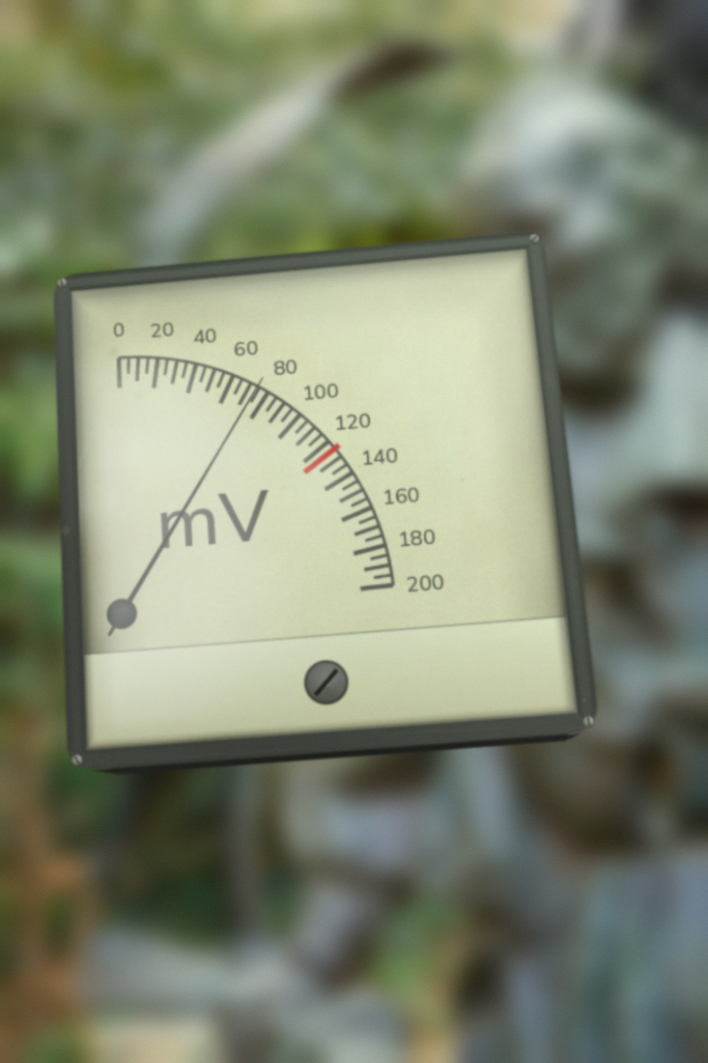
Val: 75 mV
